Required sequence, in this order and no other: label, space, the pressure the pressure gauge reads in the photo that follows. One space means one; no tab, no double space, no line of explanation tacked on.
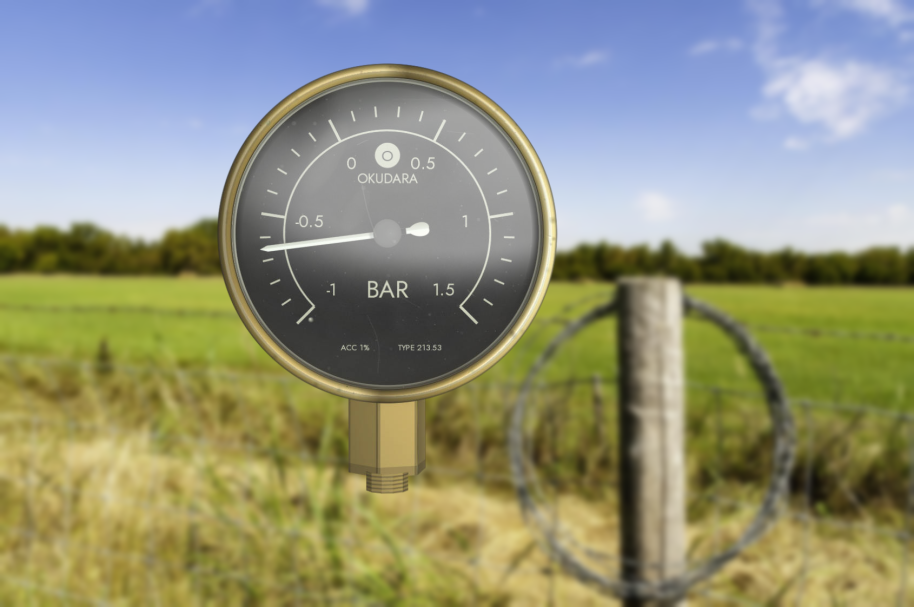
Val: -0.65 bar
